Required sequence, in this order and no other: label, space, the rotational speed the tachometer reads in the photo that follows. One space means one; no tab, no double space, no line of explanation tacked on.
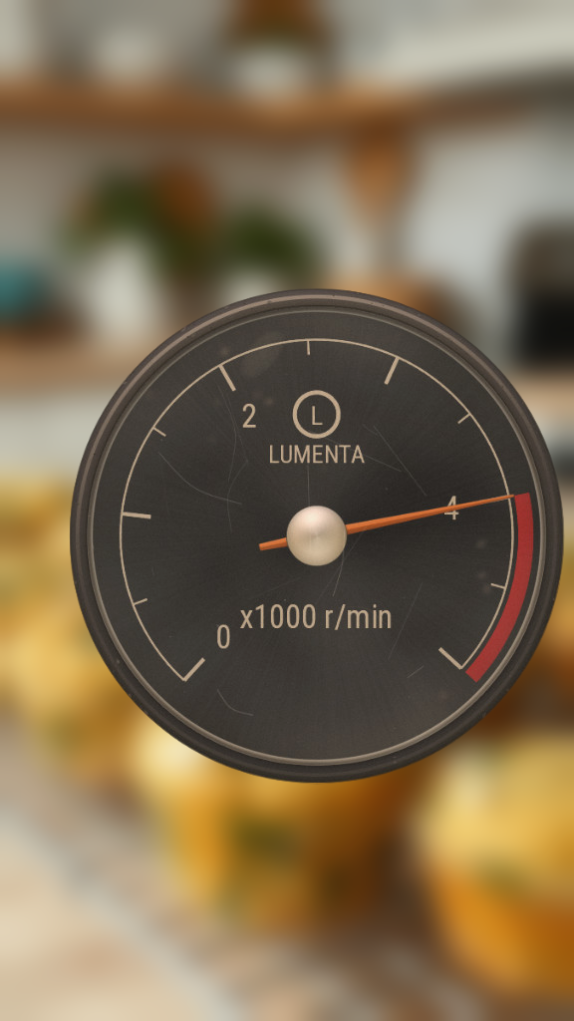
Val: 4000 rpm
